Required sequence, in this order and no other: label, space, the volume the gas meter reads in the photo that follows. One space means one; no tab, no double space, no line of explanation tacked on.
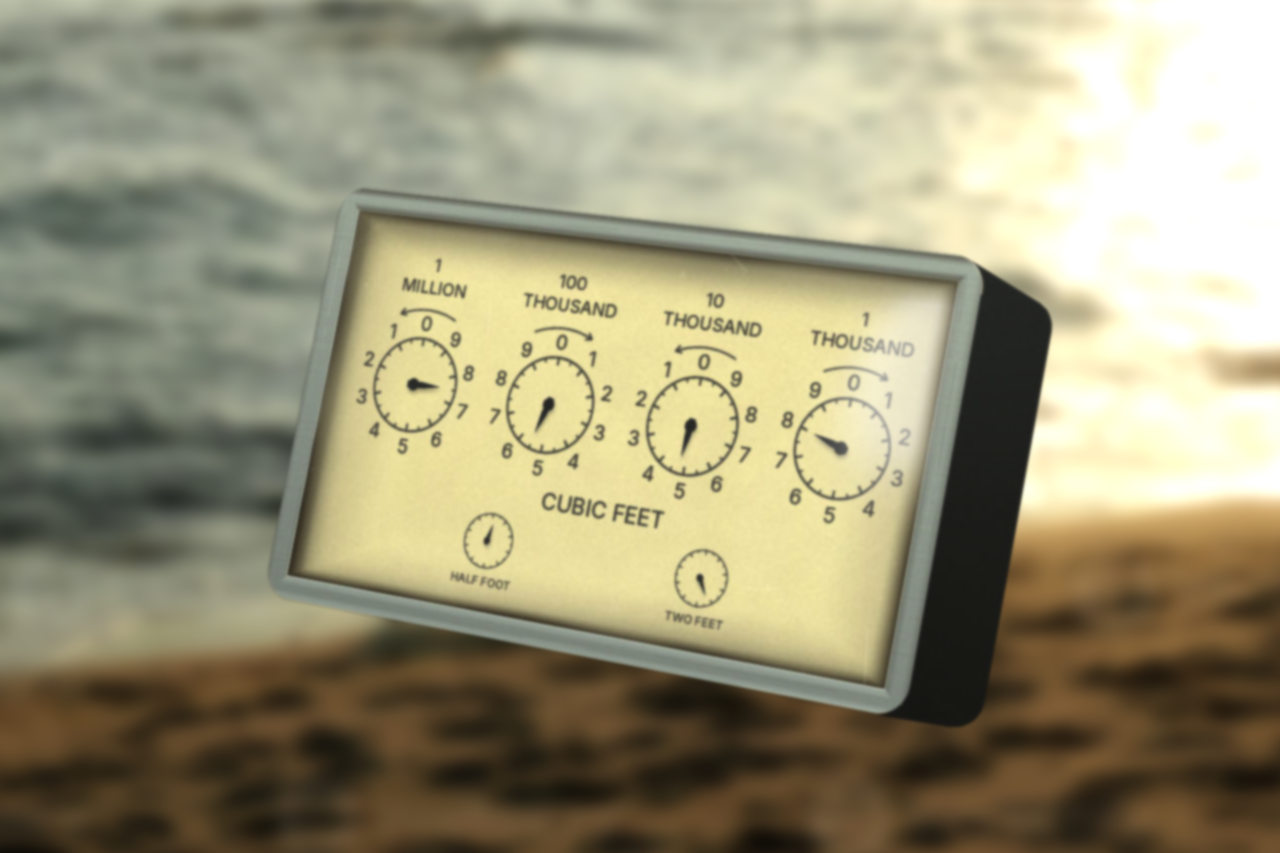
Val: 754800 ft³
